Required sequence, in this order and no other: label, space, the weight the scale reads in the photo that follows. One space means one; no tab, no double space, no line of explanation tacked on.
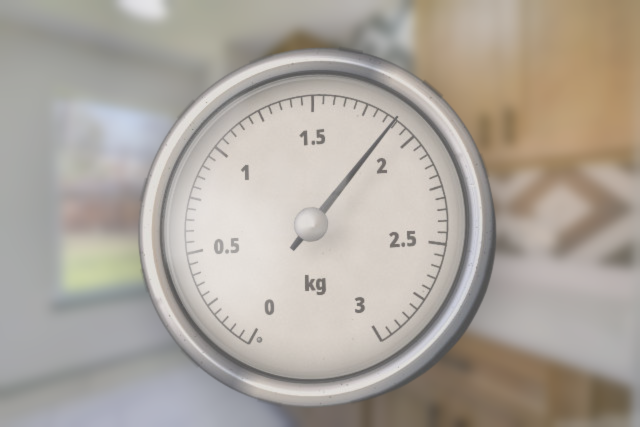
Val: 1.9 kg
